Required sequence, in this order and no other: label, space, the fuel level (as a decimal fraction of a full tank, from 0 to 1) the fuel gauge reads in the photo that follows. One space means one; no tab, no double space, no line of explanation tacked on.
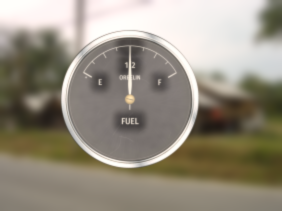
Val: 0.5
